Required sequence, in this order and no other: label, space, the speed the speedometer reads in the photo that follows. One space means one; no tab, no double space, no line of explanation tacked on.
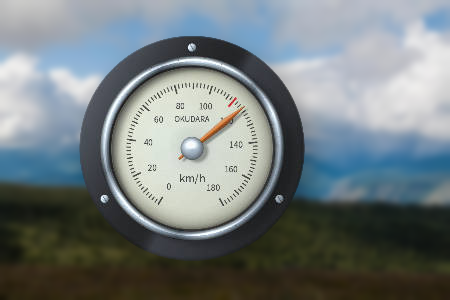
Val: 120 km/h
